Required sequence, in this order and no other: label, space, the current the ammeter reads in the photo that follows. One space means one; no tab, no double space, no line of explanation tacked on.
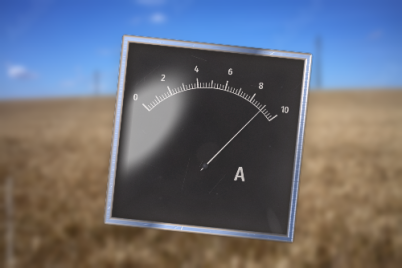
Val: 9 A
